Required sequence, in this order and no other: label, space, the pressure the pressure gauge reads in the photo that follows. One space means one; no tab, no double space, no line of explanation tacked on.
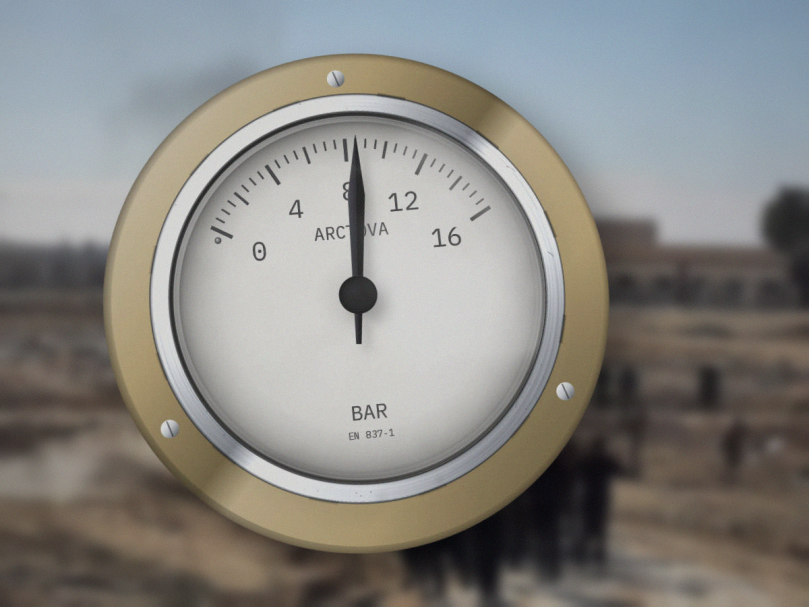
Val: 8.5 bar
